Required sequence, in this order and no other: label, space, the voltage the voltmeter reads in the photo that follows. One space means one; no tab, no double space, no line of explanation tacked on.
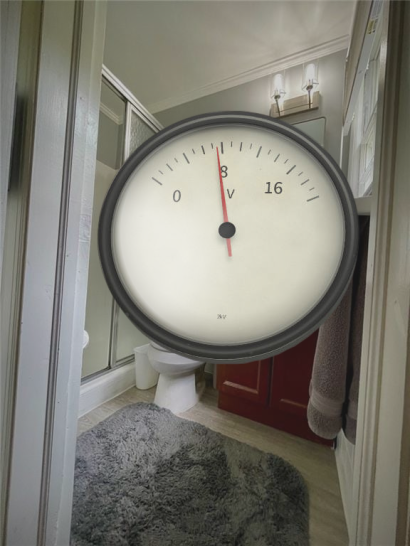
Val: 7.5 V
